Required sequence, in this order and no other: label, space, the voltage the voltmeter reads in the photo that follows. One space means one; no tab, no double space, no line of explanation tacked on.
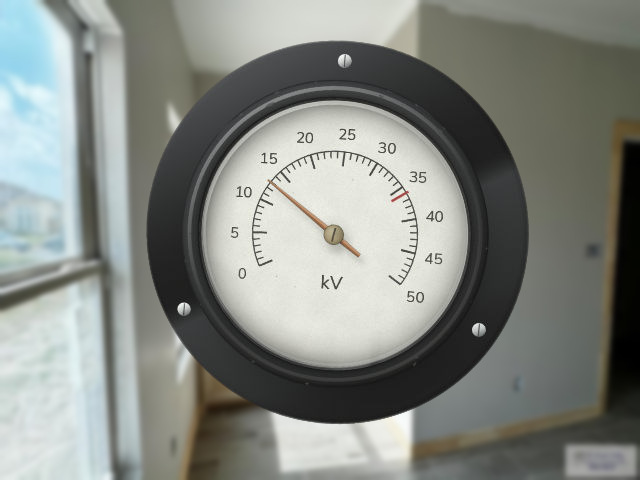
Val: 13 kV
